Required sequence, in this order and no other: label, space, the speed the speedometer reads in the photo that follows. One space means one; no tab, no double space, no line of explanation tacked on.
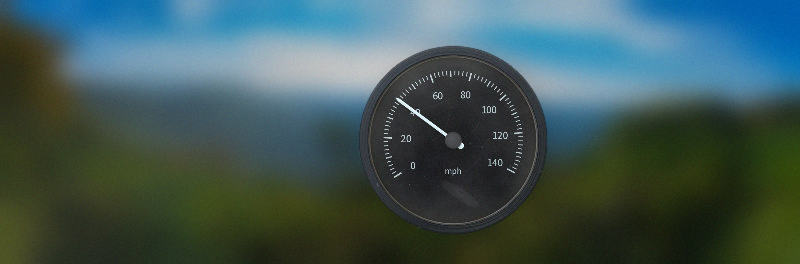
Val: 40 mph
